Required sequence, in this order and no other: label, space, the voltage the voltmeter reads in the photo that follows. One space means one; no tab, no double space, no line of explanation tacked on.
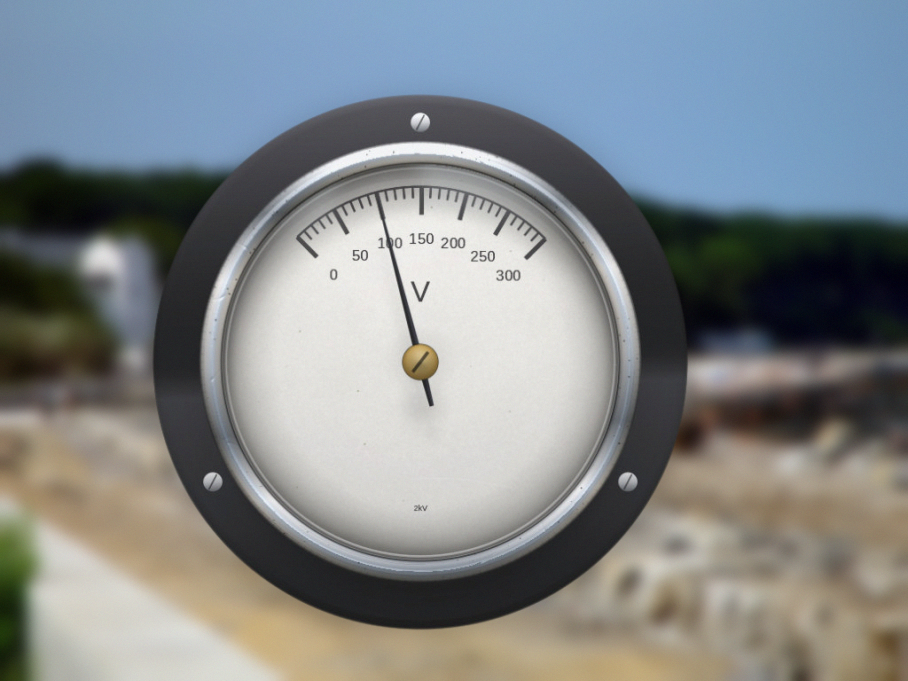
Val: 100 V
